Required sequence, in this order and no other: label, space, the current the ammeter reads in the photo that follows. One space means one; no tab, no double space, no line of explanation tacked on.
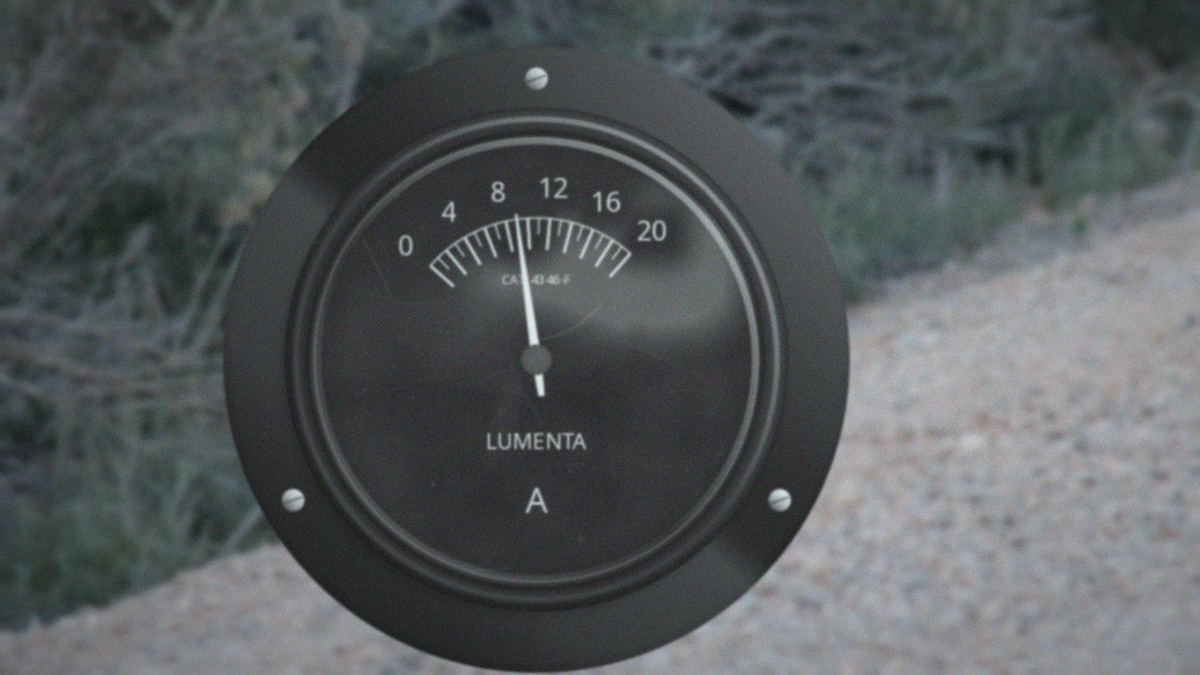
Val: 9 A
